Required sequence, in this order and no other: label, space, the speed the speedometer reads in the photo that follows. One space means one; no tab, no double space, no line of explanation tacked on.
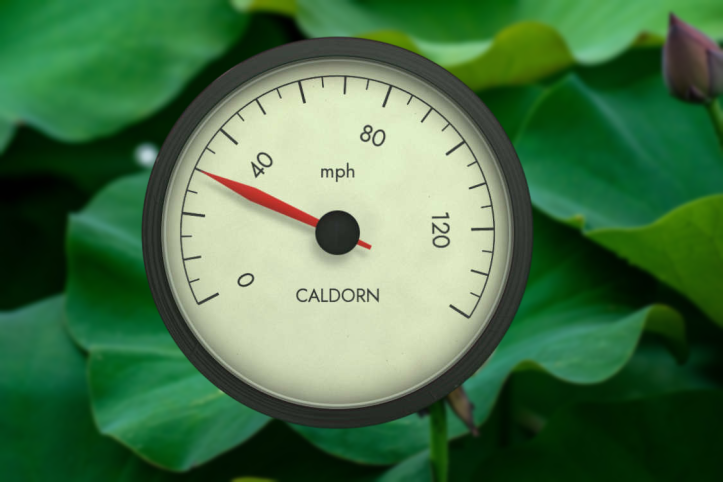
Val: 30 mph
